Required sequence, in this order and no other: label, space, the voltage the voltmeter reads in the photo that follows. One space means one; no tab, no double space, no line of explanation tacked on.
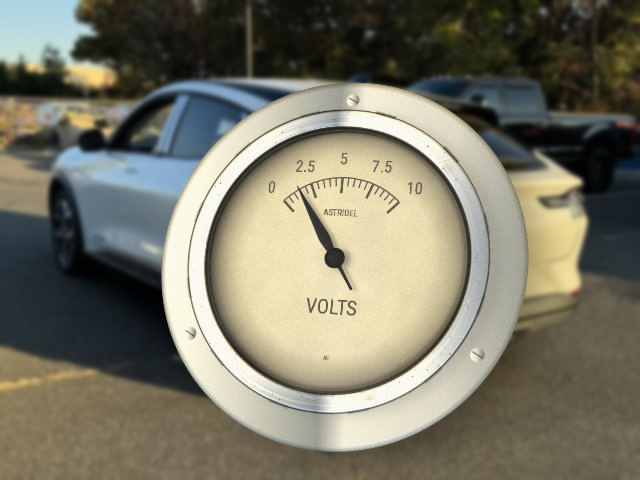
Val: 1.5 V
